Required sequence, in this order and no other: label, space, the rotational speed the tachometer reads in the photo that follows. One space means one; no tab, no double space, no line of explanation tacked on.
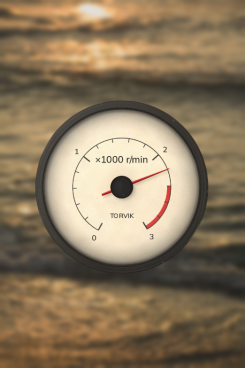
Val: 2200 rpm
